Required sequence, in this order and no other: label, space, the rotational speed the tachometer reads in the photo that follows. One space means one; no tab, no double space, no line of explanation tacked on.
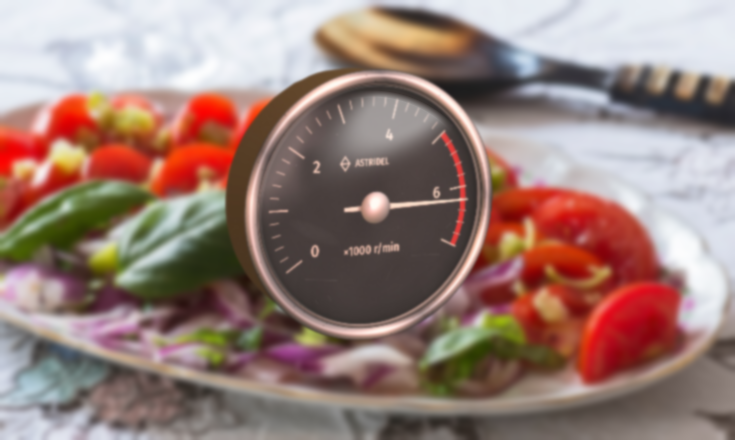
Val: 6200 rpm
